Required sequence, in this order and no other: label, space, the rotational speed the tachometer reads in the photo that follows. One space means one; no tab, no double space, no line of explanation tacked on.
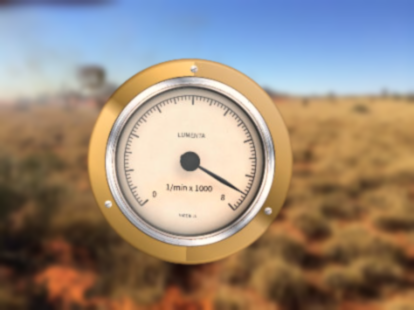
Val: 7500 rpm
